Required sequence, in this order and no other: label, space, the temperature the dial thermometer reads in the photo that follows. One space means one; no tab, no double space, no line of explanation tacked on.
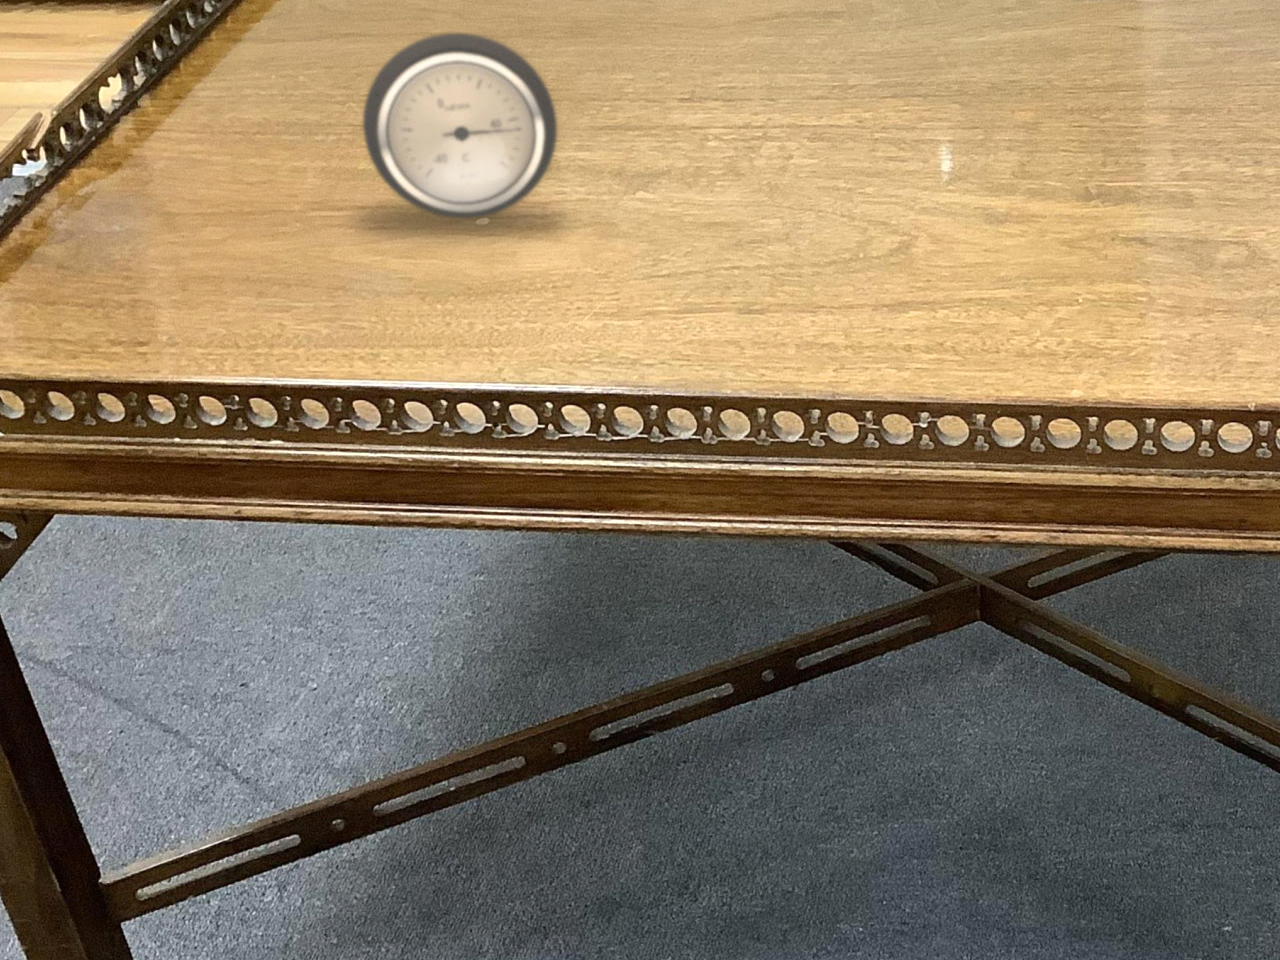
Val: 44 °C
